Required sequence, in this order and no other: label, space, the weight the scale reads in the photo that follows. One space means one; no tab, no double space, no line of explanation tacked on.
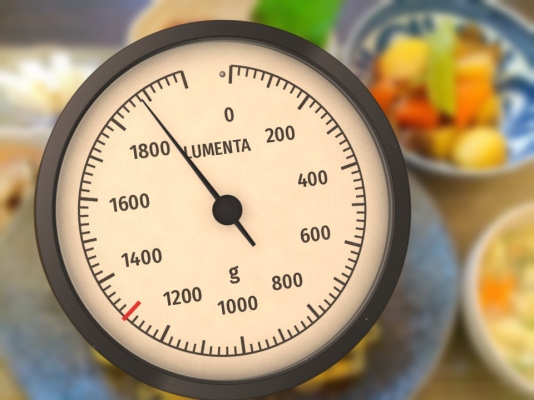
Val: 1880 g
